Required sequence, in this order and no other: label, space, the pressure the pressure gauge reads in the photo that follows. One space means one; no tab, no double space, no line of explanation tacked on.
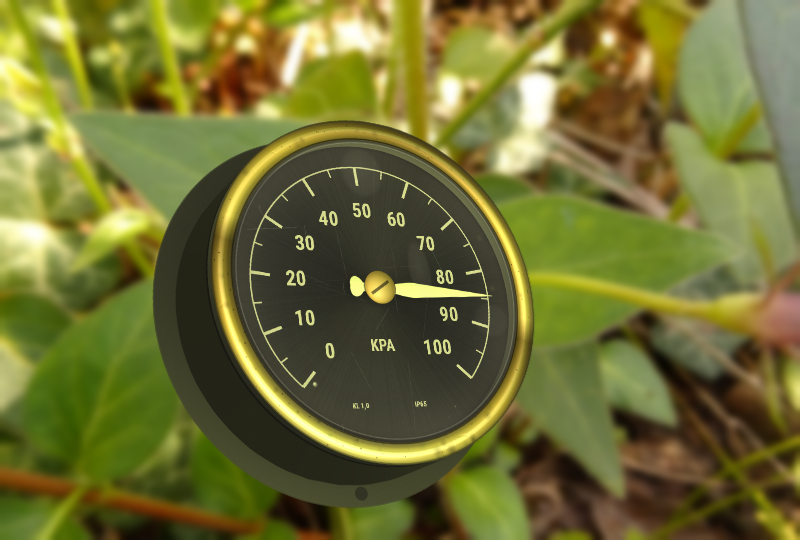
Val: 85 kPa
